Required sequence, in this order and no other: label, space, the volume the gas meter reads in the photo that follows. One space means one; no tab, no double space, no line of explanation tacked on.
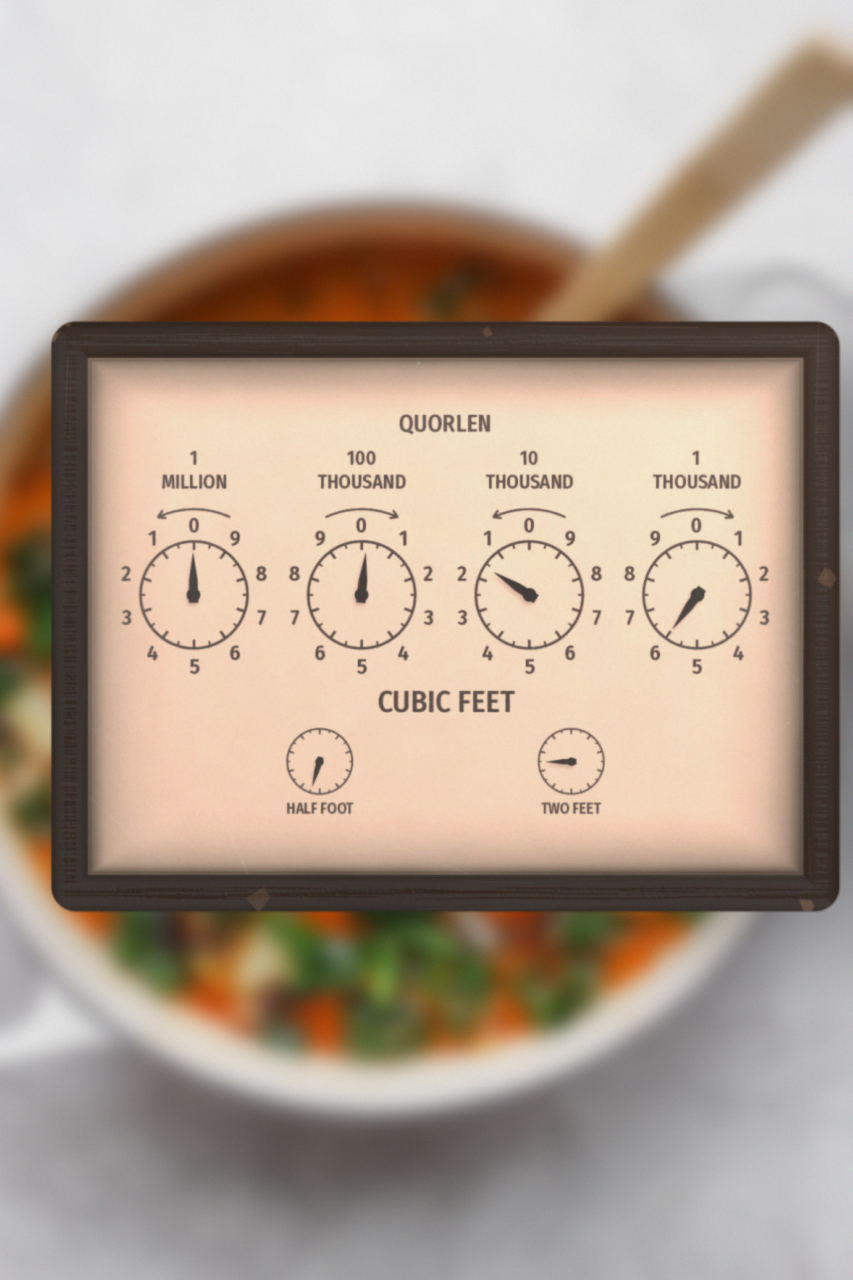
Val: 1600 ft³
